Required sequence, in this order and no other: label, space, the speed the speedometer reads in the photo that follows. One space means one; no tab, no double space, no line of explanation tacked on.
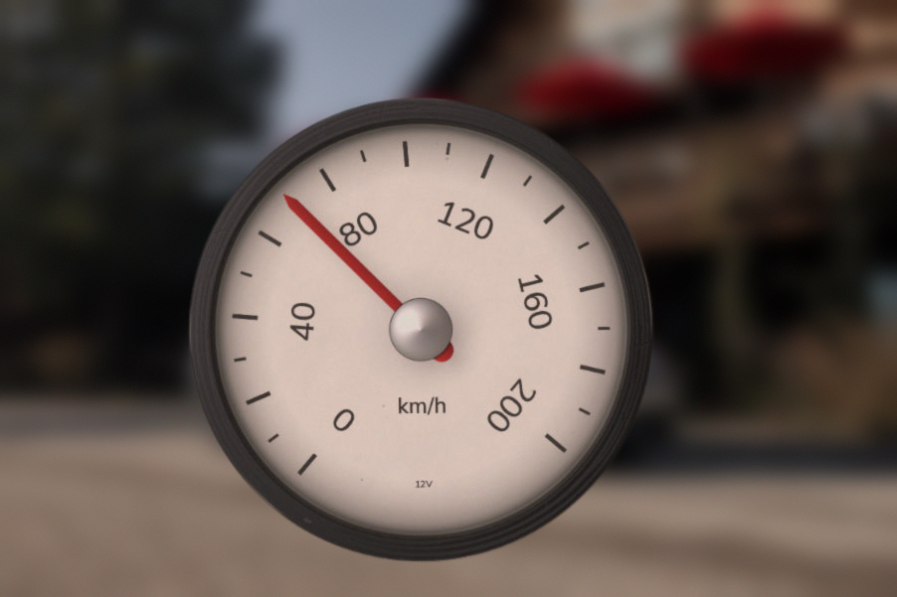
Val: 70 km/h
